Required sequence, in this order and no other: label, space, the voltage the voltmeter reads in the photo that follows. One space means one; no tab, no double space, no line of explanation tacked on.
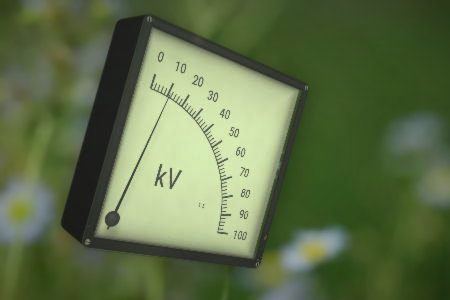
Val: 10 kV
